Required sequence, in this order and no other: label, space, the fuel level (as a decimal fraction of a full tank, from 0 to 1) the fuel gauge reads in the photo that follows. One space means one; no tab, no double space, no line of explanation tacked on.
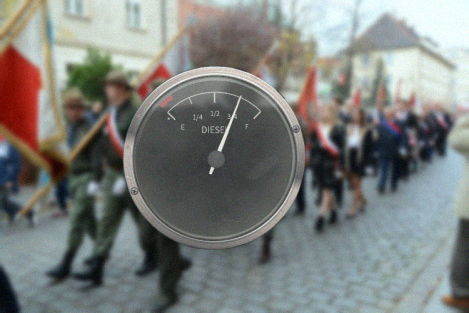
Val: 0.75
